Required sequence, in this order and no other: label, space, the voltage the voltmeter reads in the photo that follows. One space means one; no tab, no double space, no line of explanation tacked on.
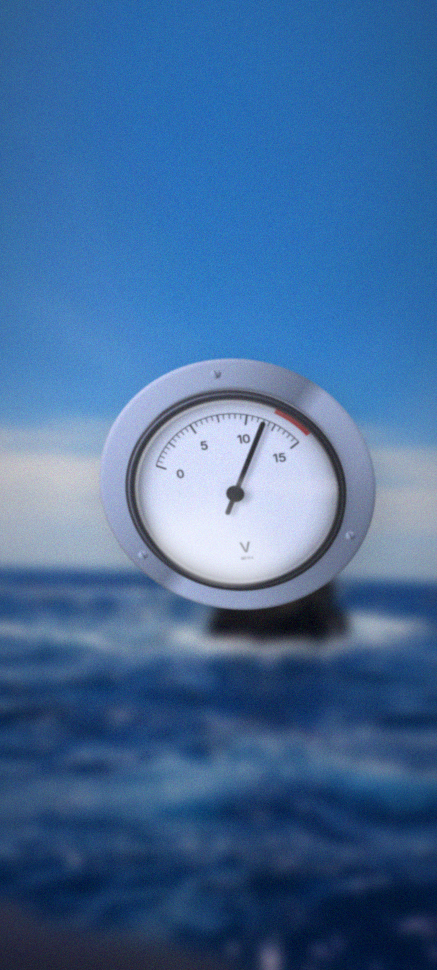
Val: 11.5 V
